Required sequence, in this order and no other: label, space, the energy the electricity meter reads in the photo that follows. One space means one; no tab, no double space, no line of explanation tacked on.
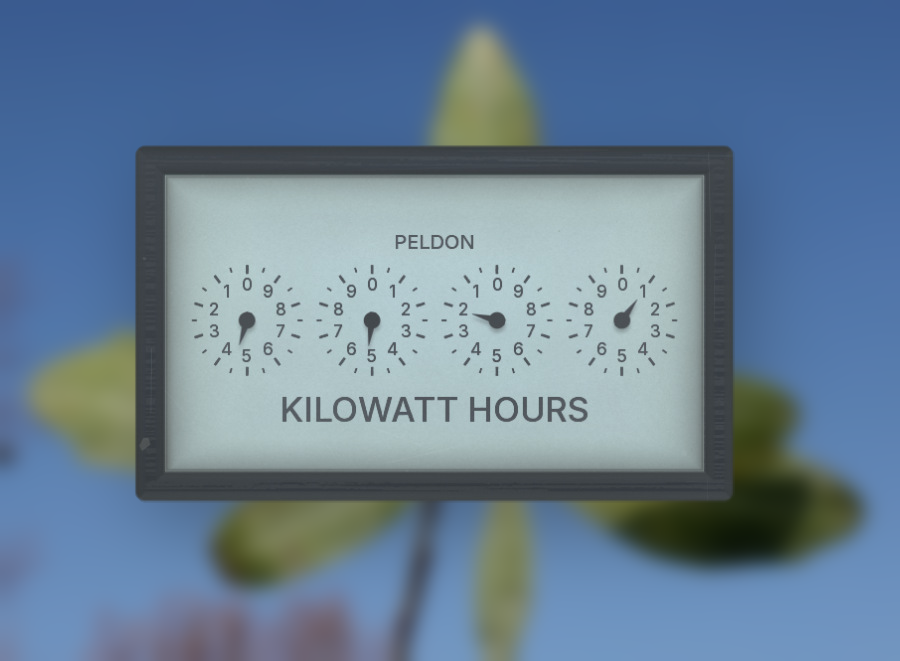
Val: 4521 kWh
